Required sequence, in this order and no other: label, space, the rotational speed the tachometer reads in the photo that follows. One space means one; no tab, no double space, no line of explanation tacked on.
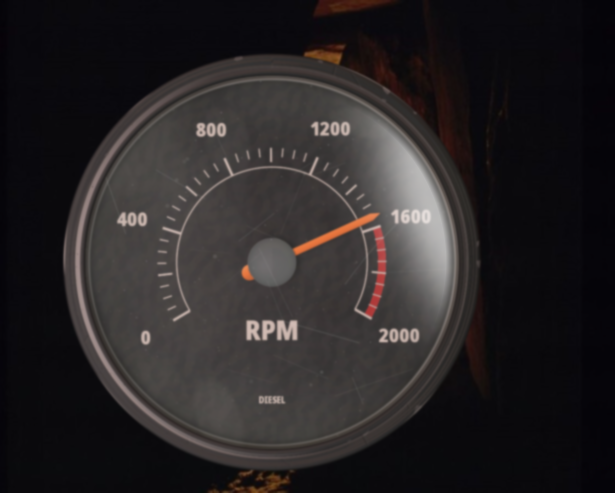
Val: 1550 rpm
